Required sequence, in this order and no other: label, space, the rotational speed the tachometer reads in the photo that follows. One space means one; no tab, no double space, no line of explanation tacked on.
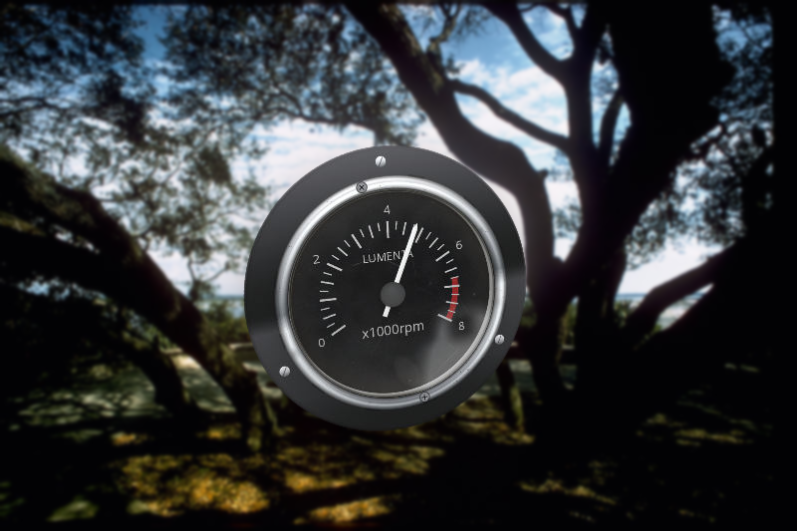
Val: 4750 rpm
